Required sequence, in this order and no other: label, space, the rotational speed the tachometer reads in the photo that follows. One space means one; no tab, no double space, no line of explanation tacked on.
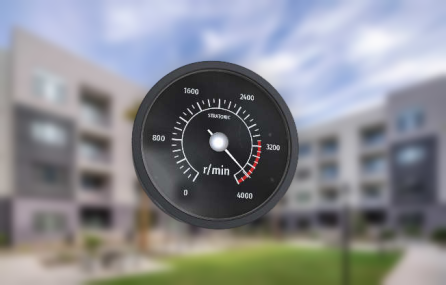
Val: 3800 rpm
